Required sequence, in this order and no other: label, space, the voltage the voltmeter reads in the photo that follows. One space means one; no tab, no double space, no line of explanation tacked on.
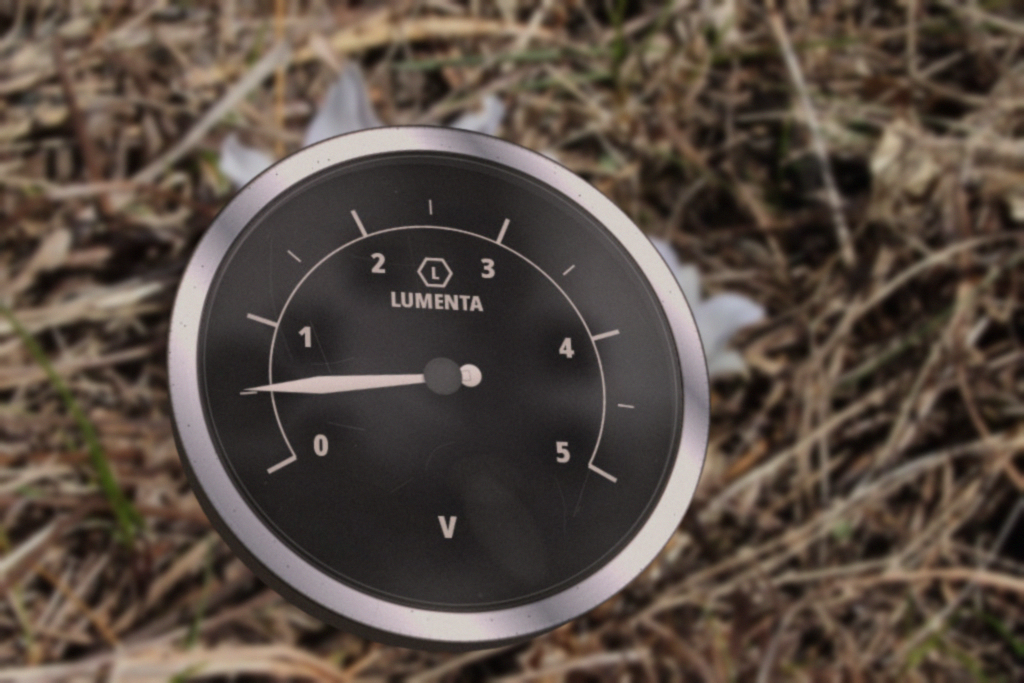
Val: 0.5 V
